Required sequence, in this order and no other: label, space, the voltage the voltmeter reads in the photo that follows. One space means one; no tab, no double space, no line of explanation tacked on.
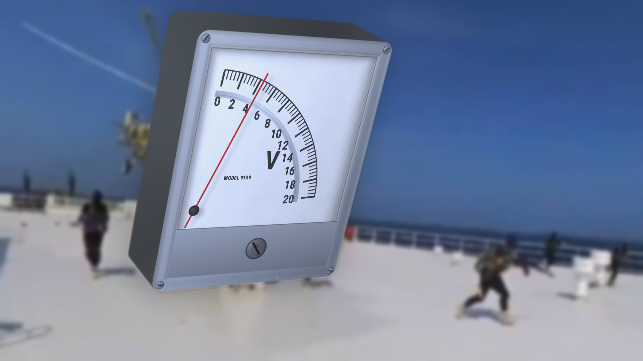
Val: 4 V
